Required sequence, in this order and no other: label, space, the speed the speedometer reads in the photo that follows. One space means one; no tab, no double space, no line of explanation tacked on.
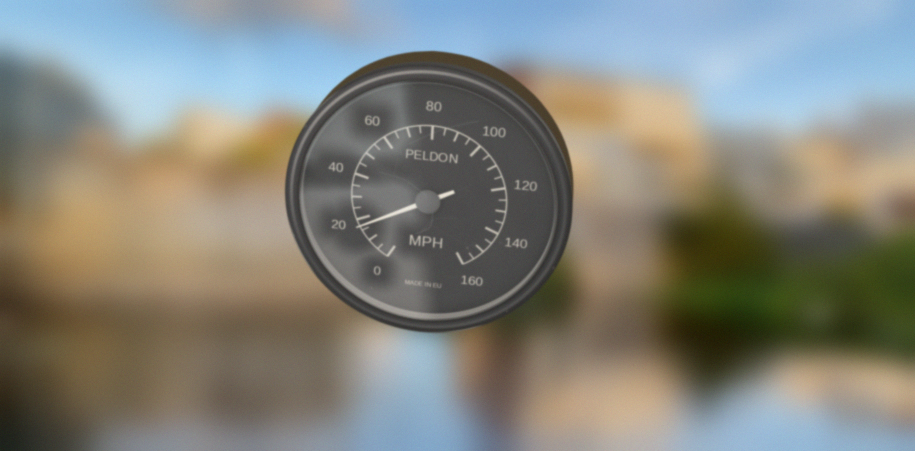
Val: 17.5 mph
